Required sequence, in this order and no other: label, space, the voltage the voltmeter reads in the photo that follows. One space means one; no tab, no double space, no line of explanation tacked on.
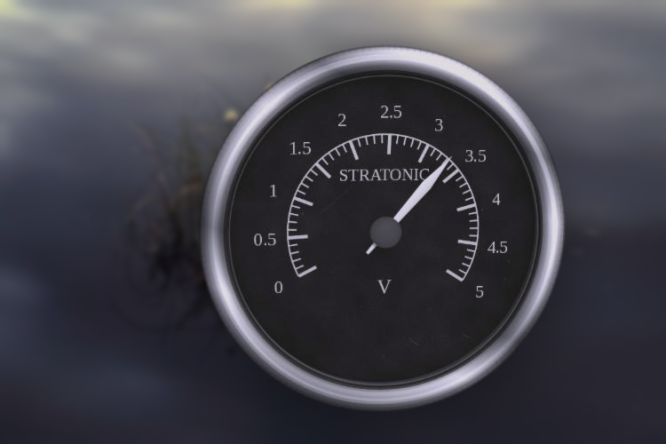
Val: 3.3 V
